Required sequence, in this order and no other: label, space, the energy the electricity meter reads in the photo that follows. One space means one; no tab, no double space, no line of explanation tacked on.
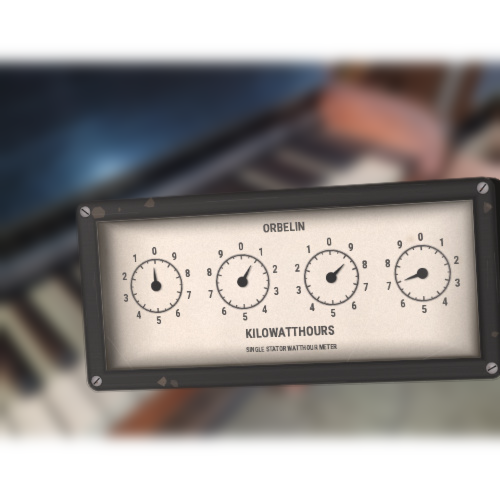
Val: 87 kWh
